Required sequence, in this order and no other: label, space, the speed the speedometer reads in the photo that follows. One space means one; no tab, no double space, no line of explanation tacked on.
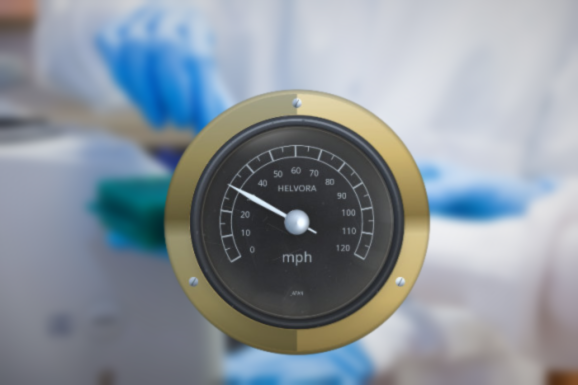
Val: 30 mph
